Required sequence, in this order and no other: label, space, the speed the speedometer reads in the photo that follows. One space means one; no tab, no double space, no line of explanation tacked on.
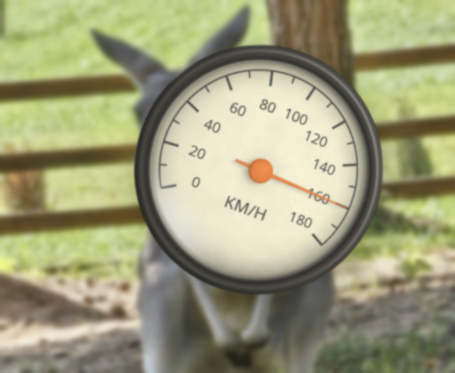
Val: 160 km/h
